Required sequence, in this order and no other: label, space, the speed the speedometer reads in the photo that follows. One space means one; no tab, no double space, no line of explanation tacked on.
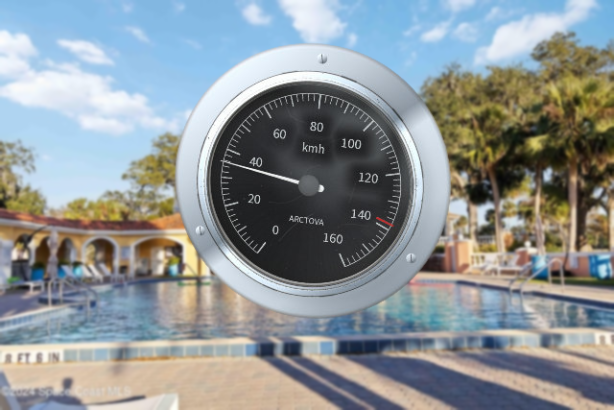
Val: 36 km/h
